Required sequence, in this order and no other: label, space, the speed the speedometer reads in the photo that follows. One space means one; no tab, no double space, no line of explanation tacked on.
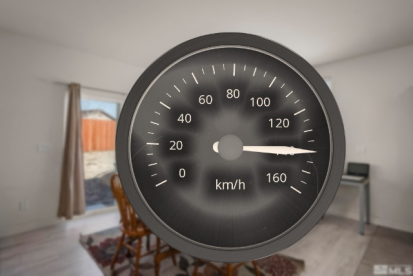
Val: 140 km/h
